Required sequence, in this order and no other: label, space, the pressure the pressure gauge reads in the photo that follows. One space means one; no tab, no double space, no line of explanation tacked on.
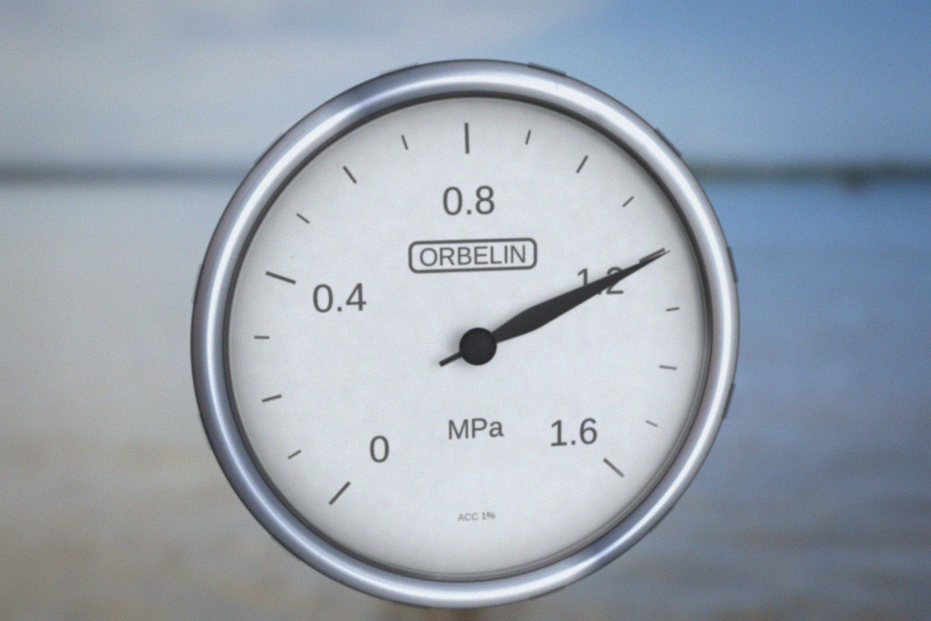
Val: 1.2 MPa
